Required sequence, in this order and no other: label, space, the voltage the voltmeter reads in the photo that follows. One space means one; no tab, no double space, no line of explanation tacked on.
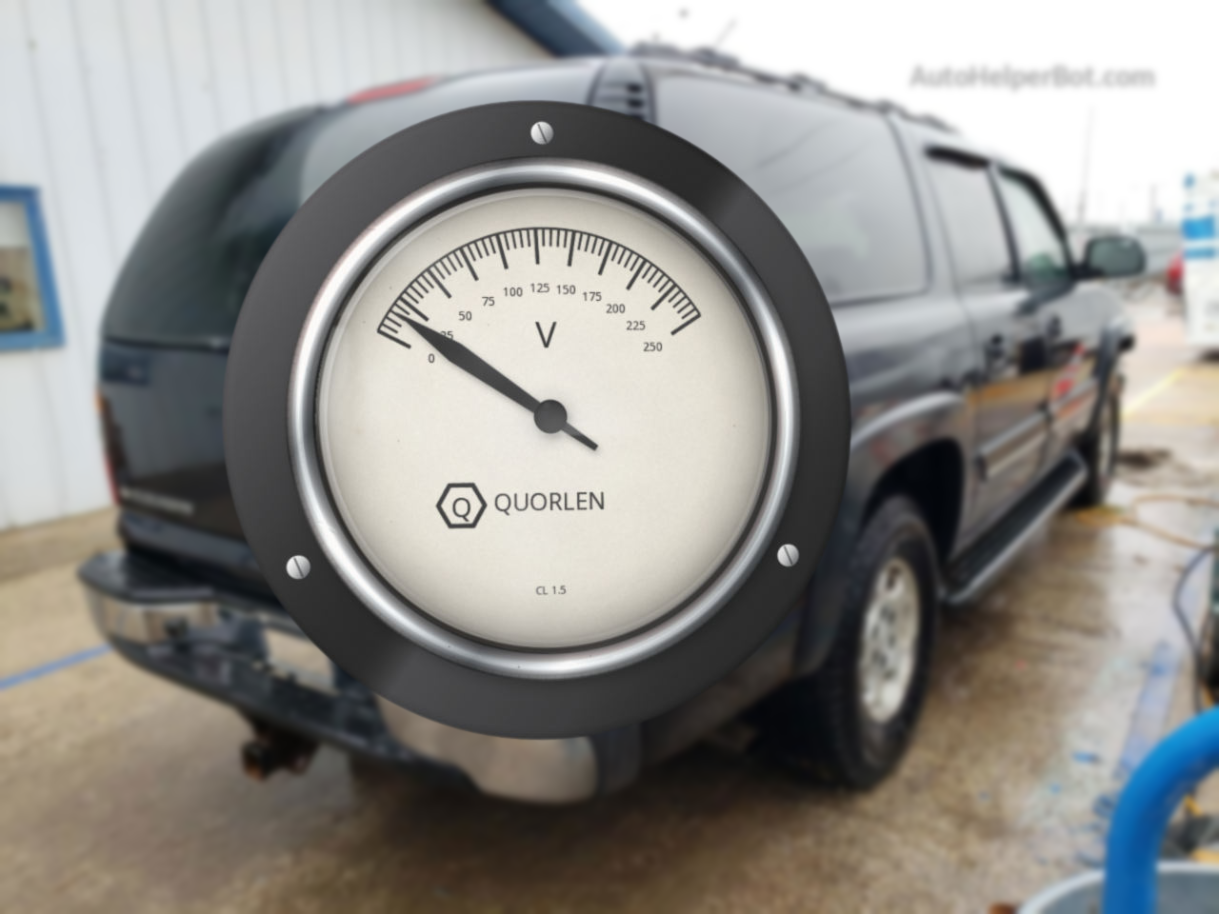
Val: 15 V
